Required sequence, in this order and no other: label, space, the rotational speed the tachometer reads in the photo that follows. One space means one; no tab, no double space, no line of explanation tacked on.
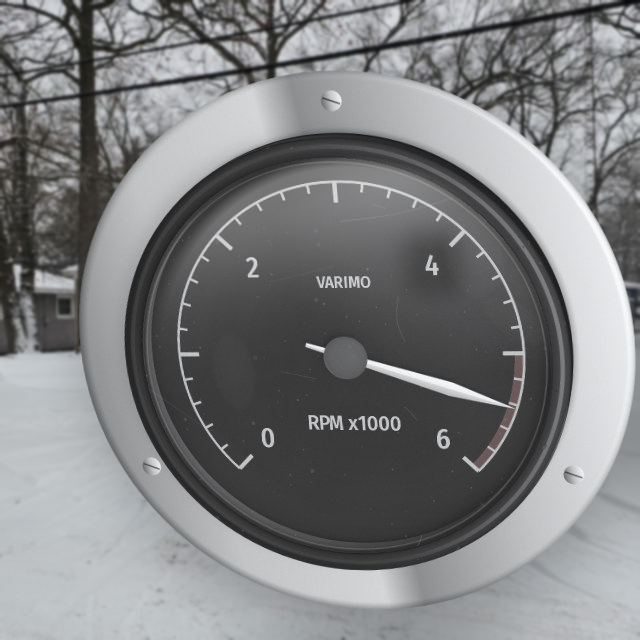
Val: 5400 rpm
